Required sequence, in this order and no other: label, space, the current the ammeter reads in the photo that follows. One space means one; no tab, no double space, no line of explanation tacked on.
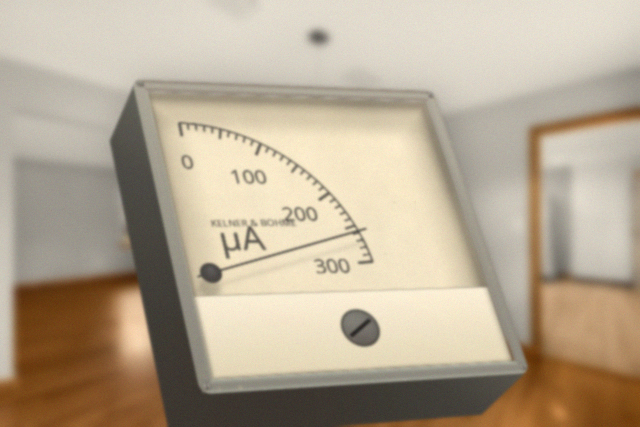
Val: 260 µA
